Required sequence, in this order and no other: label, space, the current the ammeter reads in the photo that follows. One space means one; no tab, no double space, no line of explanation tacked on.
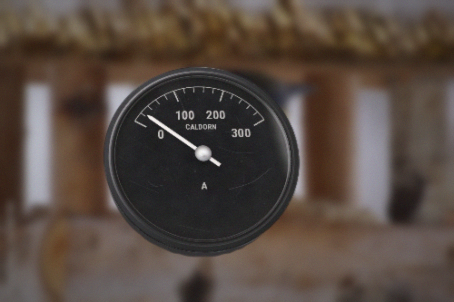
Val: 20 A
